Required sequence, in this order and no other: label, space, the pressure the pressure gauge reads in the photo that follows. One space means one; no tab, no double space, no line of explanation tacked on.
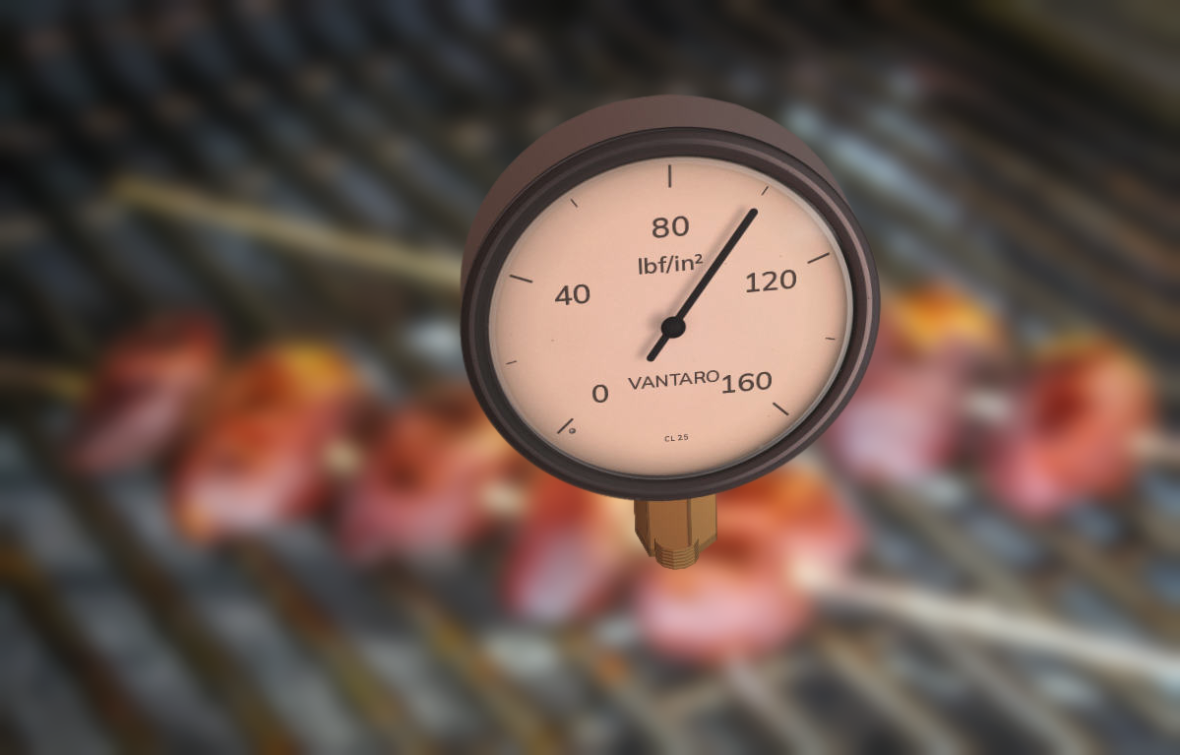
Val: 100 psi
